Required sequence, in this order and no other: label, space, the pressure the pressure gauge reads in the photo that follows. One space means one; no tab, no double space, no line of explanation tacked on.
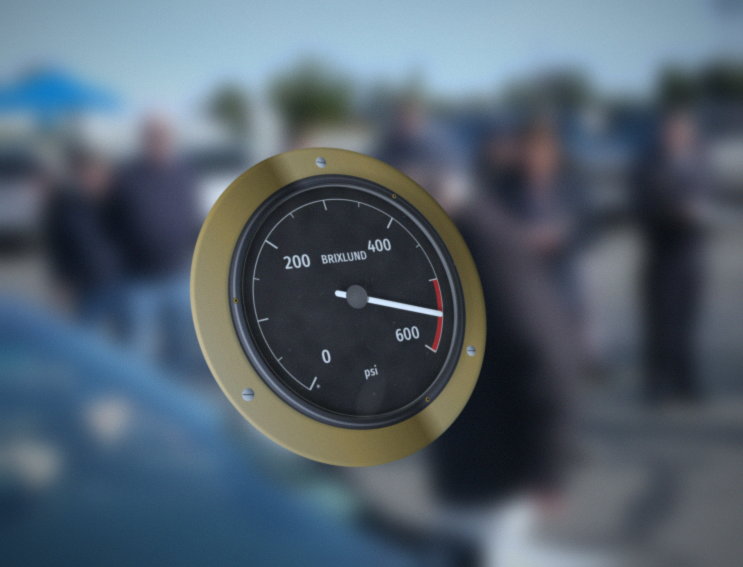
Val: 550 psi
